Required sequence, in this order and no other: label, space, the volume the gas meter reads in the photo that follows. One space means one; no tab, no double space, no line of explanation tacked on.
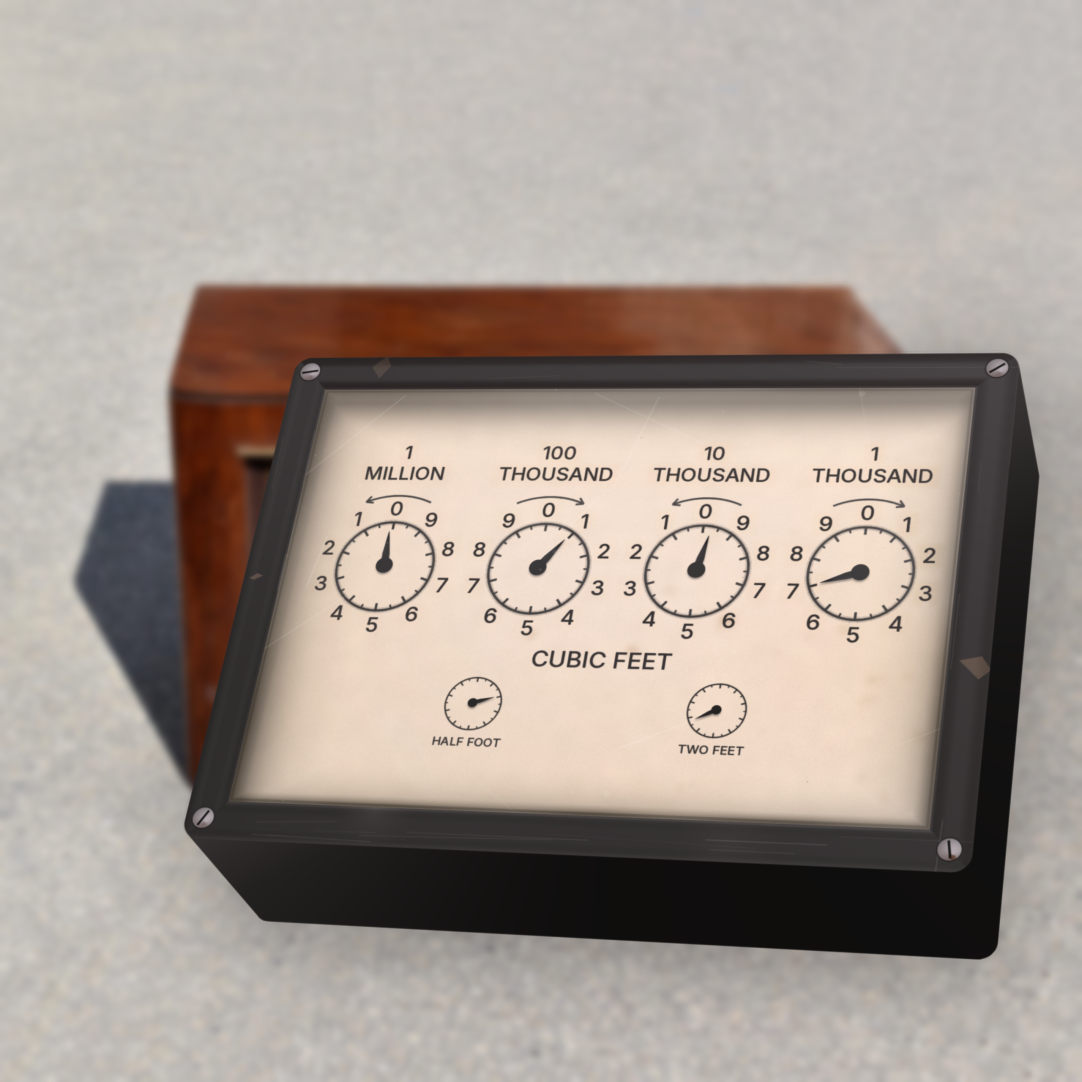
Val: 9700 ft³
